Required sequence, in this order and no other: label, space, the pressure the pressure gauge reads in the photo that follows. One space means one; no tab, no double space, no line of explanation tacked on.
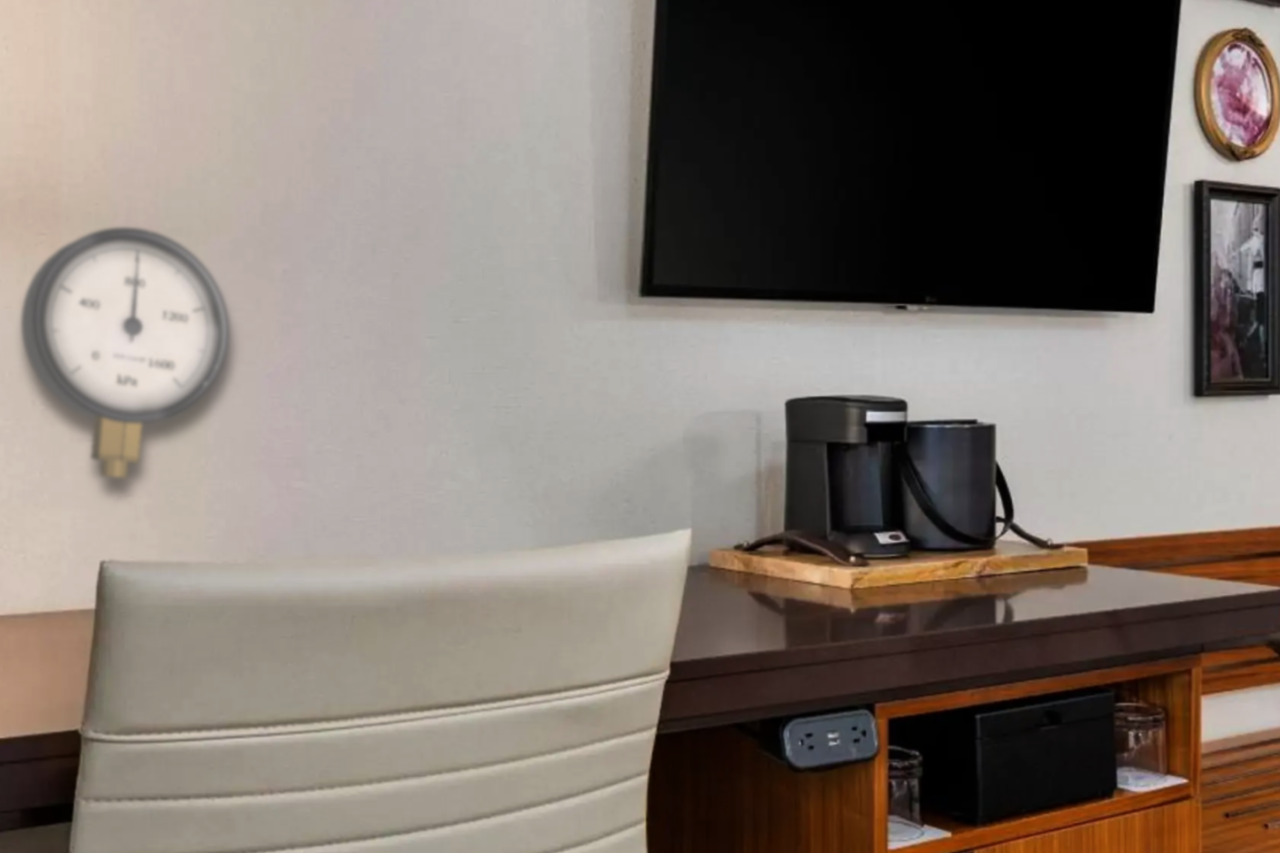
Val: 800 kPa
